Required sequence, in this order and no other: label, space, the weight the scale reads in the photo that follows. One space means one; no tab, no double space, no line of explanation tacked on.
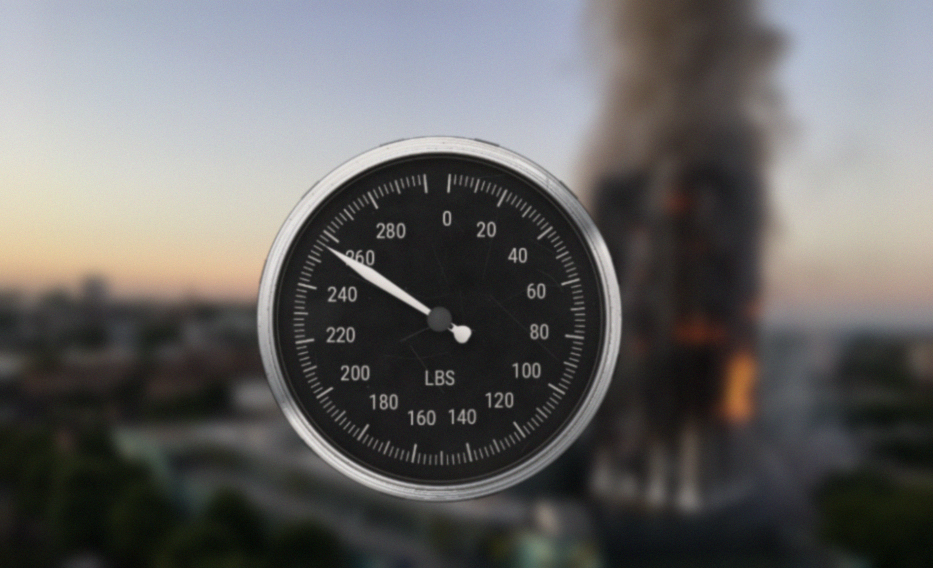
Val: 256 lb
